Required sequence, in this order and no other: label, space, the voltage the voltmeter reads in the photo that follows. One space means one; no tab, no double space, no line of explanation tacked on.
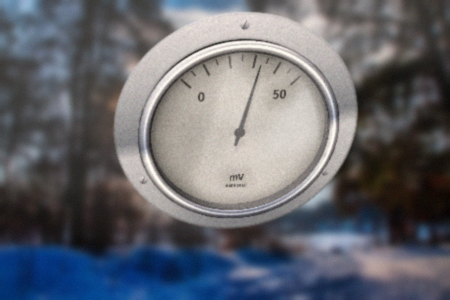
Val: 32.5 mV
